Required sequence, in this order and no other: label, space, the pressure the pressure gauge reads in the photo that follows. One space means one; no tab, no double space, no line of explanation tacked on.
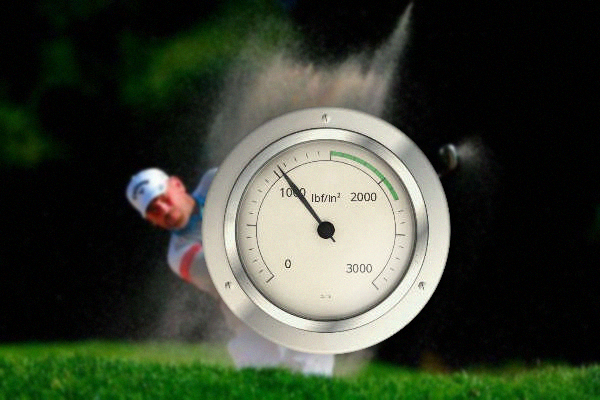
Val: 1050 psi
